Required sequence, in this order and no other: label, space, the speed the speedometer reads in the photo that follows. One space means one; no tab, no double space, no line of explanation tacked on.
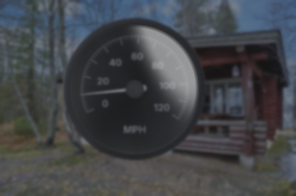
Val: 10 mph
